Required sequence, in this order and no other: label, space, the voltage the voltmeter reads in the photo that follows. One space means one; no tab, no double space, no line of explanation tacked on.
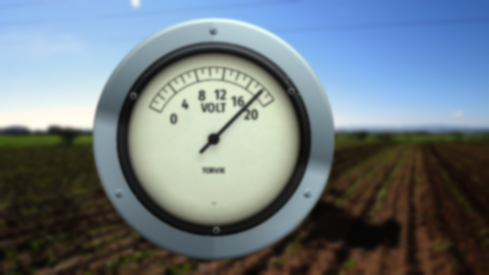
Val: 18 V
